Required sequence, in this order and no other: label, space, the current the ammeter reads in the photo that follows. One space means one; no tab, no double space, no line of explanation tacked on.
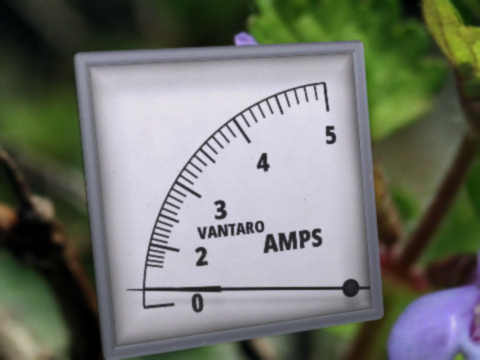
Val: 1 A
